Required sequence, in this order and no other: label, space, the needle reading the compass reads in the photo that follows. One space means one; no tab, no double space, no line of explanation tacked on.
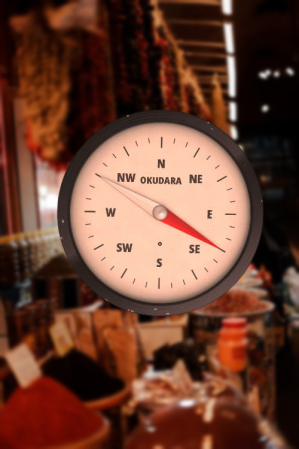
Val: 120 °
